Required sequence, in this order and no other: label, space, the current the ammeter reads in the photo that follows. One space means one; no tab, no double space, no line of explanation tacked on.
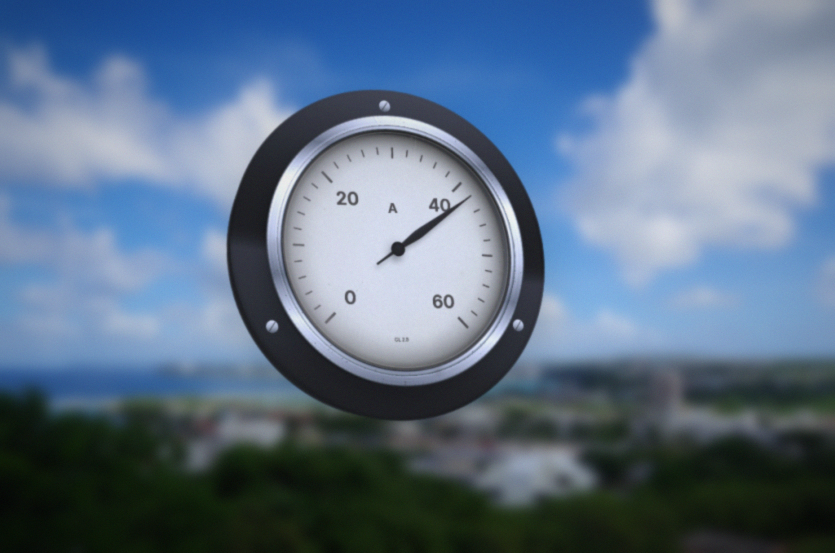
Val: 42 A
